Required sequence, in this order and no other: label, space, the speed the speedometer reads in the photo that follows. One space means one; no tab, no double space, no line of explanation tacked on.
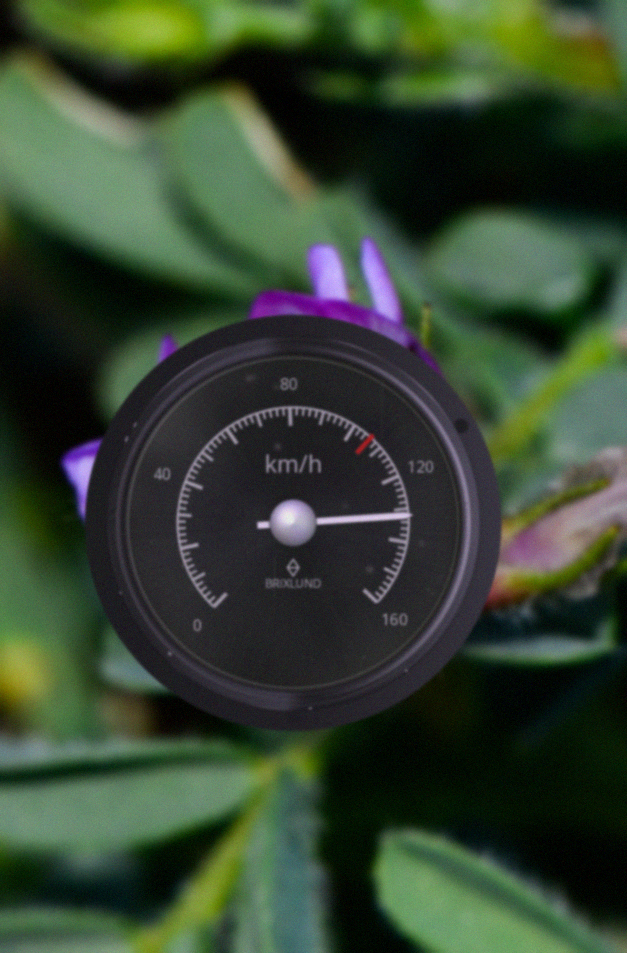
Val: 132 km/h
